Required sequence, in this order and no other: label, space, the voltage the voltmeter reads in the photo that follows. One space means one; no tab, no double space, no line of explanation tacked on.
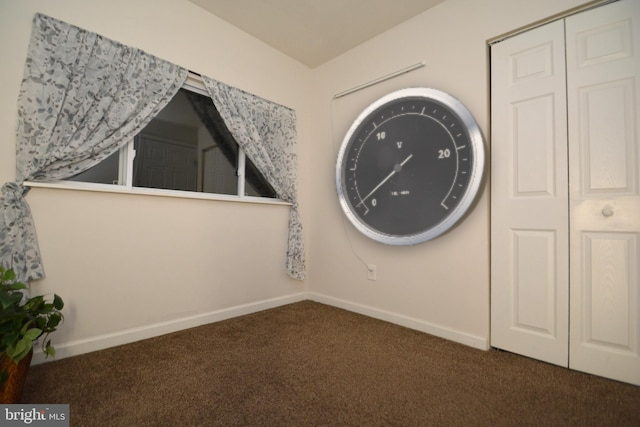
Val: 1 V
